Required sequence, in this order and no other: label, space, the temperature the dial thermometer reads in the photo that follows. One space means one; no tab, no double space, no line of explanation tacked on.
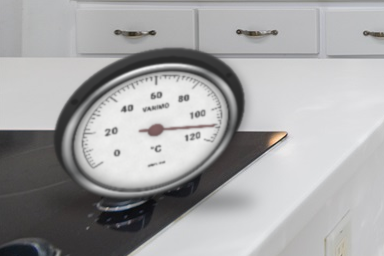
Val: 110 °C
